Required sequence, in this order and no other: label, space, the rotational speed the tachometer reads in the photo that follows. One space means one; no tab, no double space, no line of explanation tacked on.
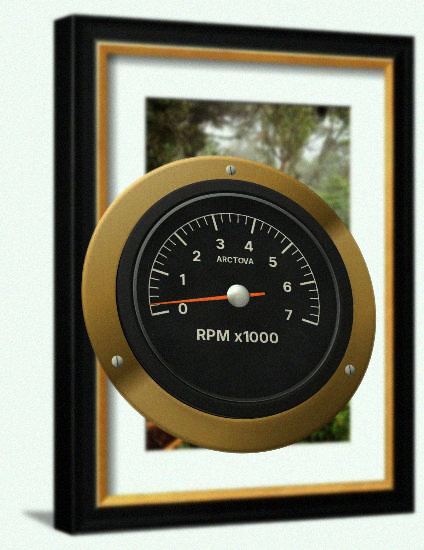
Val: 200 rpm
